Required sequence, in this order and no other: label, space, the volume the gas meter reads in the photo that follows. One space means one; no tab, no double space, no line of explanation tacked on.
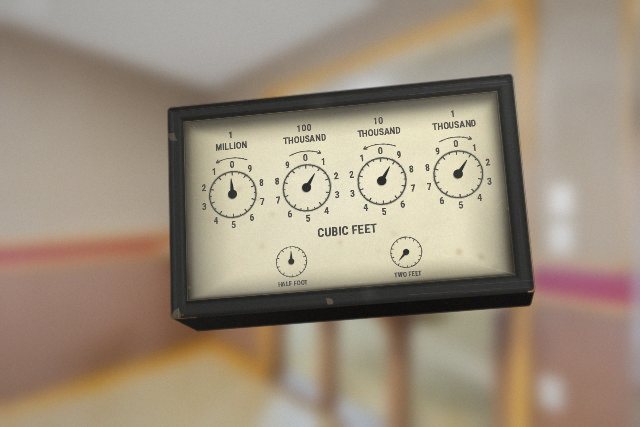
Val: 9100 ft³
